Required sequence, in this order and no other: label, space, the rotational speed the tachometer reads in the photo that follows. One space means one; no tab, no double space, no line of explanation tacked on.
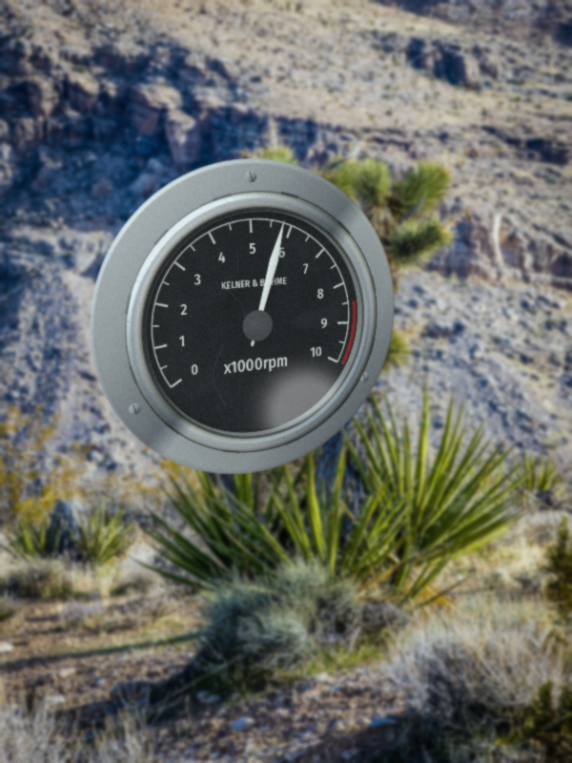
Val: 5750 rpm
